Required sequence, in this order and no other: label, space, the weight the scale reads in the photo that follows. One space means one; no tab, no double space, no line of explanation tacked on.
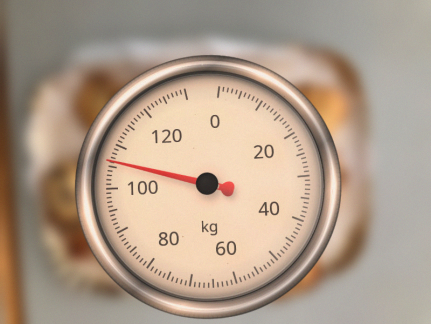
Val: 106 kg
